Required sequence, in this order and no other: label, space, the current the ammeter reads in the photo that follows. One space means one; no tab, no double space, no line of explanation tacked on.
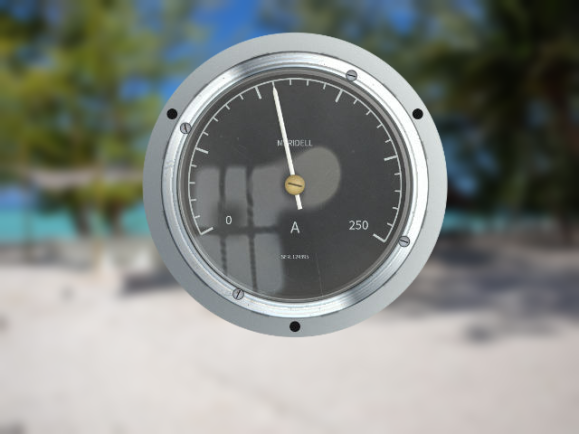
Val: 110 A
